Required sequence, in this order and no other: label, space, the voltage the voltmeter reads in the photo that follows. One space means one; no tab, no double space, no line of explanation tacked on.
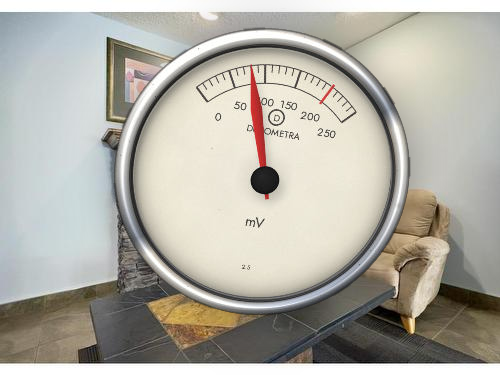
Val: 80 mV
